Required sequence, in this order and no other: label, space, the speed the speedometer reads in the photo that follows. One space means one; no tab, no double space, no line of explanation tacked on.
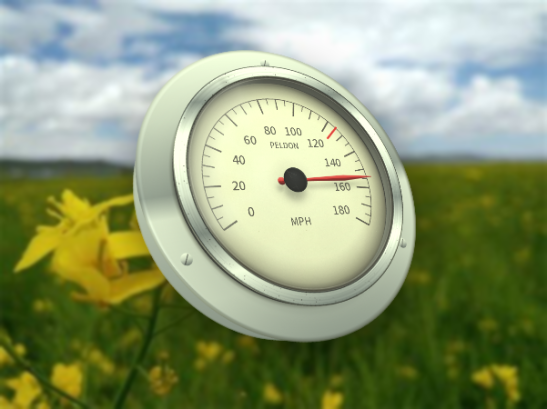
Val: 155 mph
